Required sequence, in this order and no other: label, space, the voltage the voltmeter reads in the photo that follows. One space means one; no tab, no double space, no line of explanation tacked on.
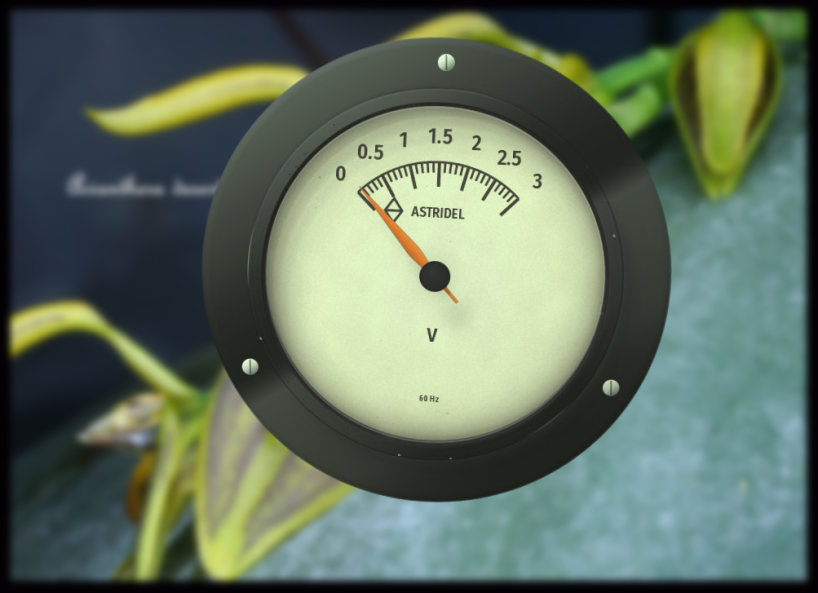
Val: 0.1 V
